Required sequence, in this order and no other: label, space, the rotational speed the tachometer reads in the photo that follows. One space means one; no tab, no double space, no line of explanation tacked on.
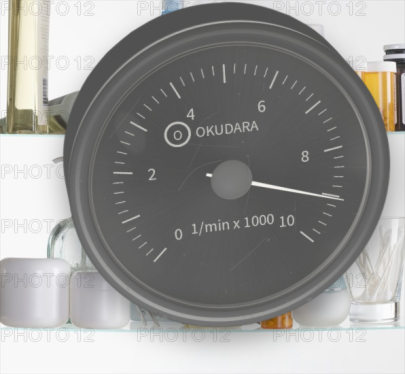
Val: 9000 rpm
